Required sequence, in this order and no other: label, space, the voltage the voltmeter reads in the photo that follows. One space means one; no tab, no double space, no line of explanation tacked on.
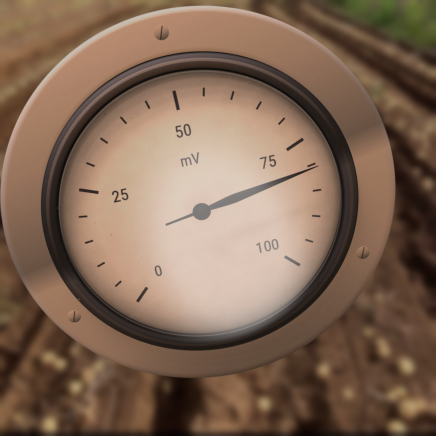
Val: 80 mV
